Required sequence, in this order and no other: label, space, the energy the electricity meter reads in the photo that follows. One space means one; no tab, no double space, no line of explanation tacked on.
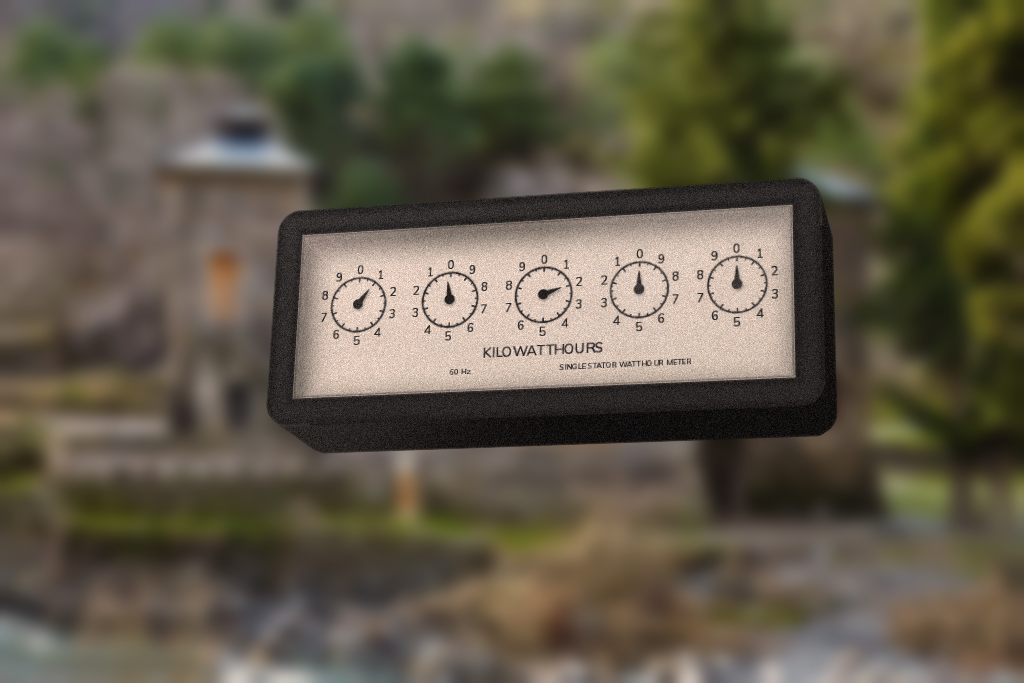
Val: 10200 kWh
